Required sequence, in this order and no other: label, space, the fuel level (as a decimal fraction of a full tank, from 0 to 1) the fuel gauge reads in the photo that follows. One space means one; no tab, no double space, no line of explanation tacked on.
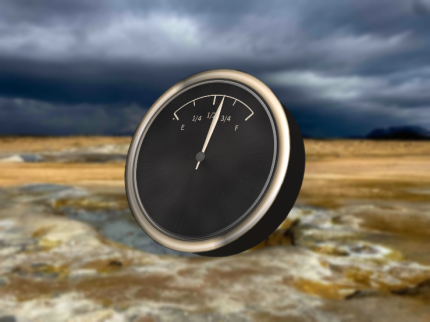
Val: 0.625
